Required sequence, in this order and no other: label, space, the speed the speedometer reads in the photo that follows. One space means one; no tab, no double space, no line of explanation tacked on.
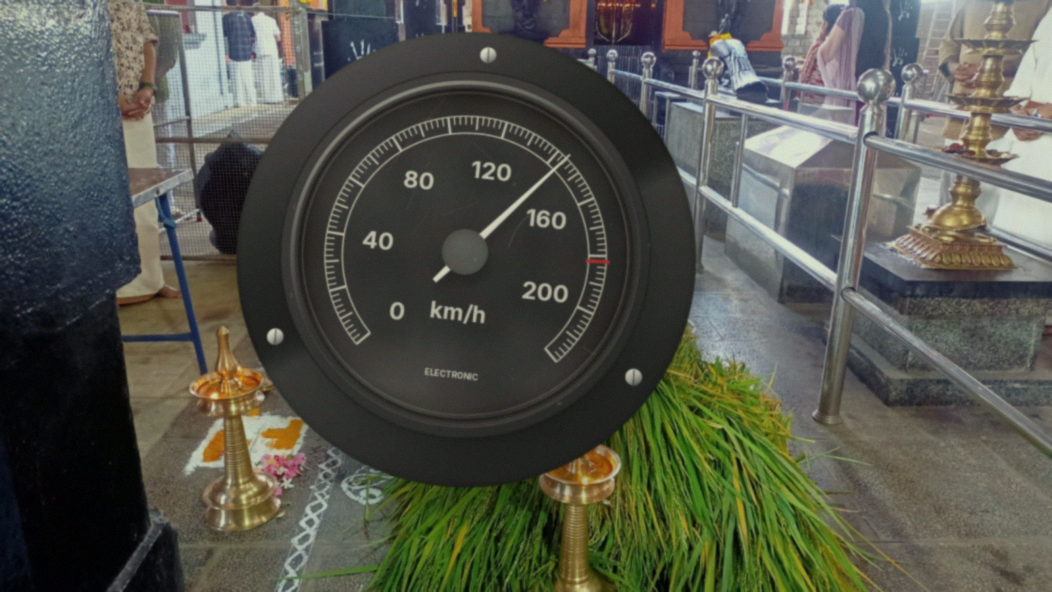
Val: 144 km/h
